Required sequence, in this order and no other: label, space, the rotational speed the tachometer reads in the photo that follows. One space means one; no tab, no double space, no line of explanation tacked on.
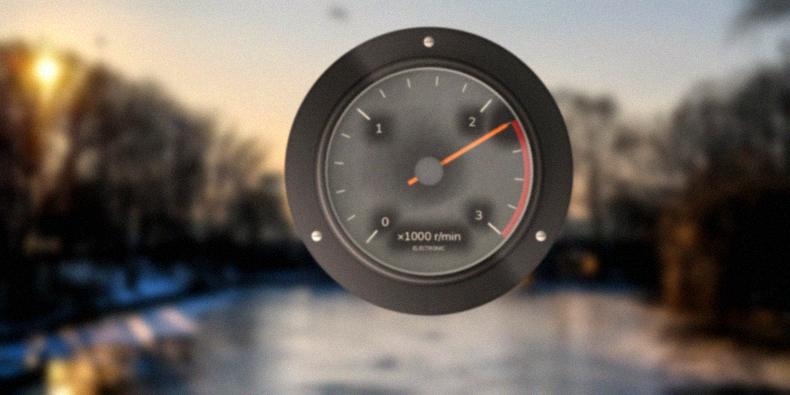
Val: 2200 rpm
